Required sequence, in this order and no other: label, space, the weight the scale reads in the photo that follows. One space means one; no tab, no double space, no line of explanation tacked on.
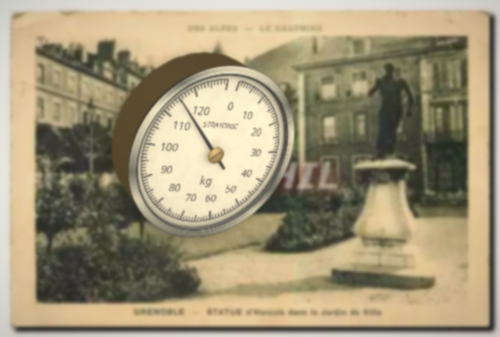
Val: 115 kg
